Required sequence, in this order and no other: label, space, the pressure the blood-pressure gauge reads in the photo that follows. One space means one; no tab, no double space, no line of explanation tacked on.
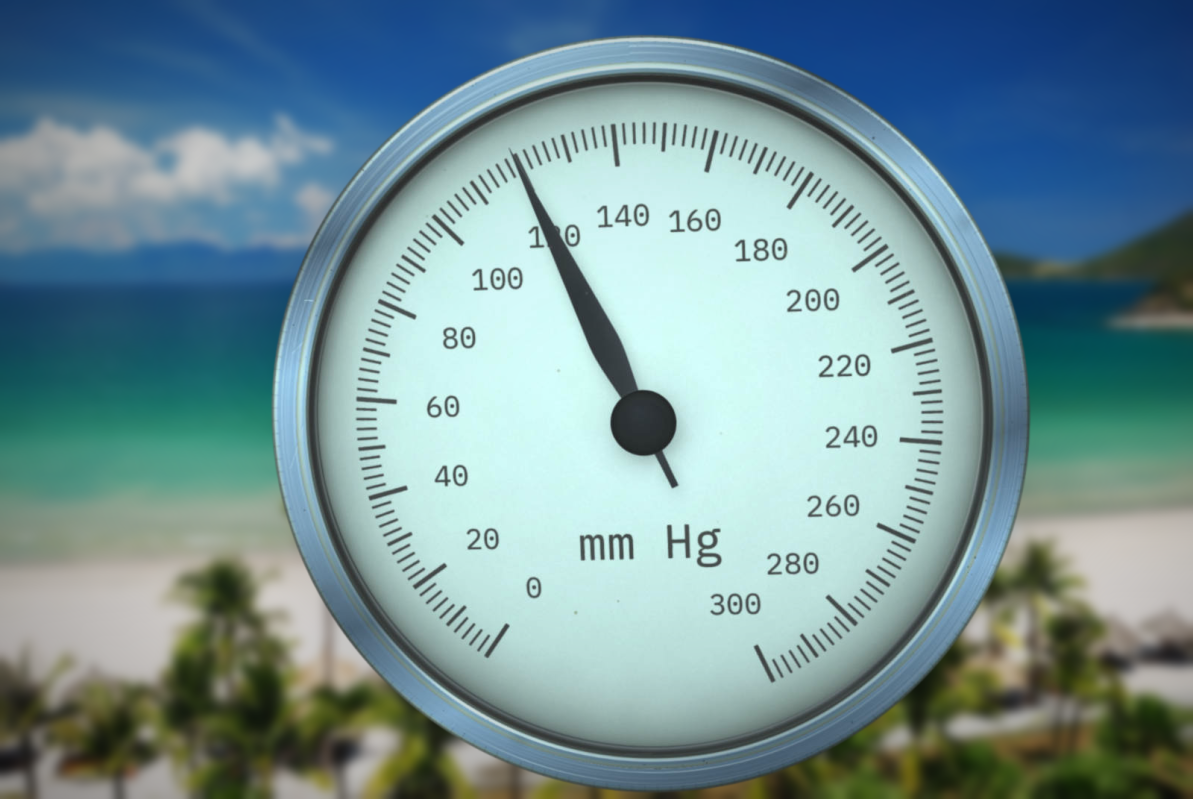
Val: 120 mmHg
